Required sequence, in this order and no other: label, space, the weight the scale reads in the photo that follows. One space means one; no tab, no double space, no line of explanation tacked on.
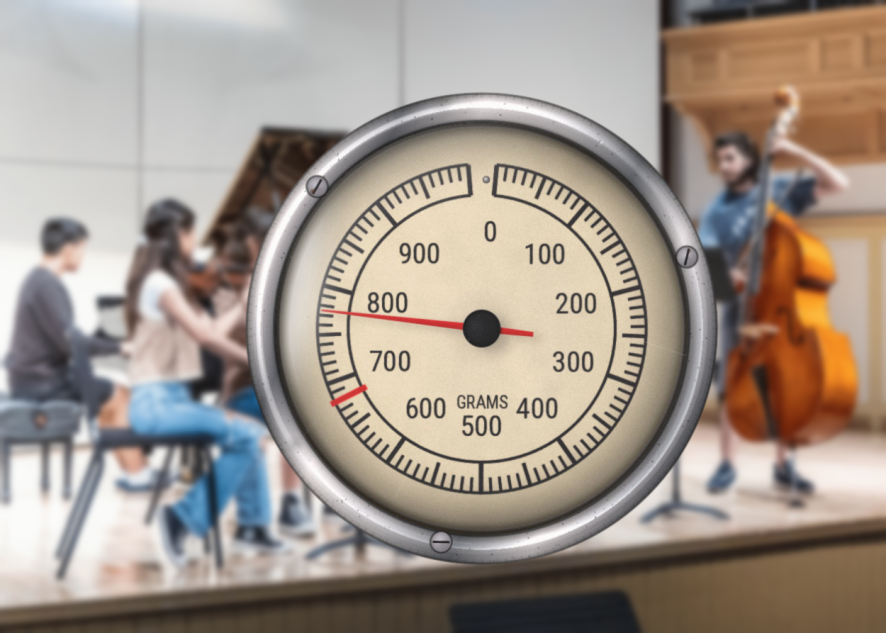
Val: 775 g
